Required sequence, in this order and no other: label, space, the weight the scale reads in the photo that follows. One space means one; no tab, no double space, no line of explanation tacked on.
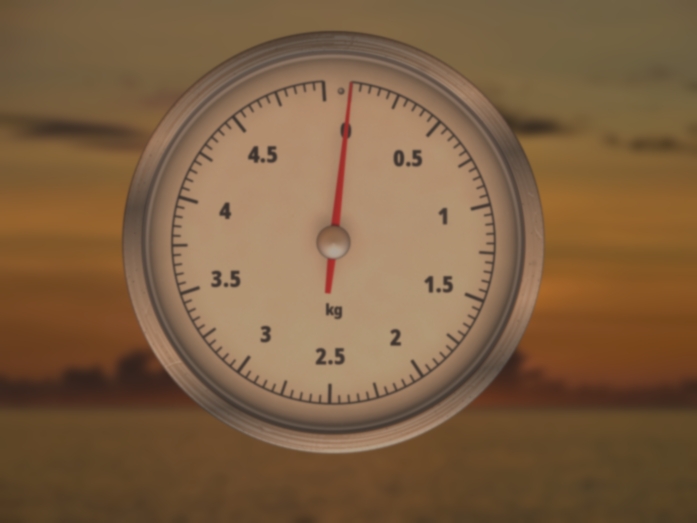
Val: 0 kg
